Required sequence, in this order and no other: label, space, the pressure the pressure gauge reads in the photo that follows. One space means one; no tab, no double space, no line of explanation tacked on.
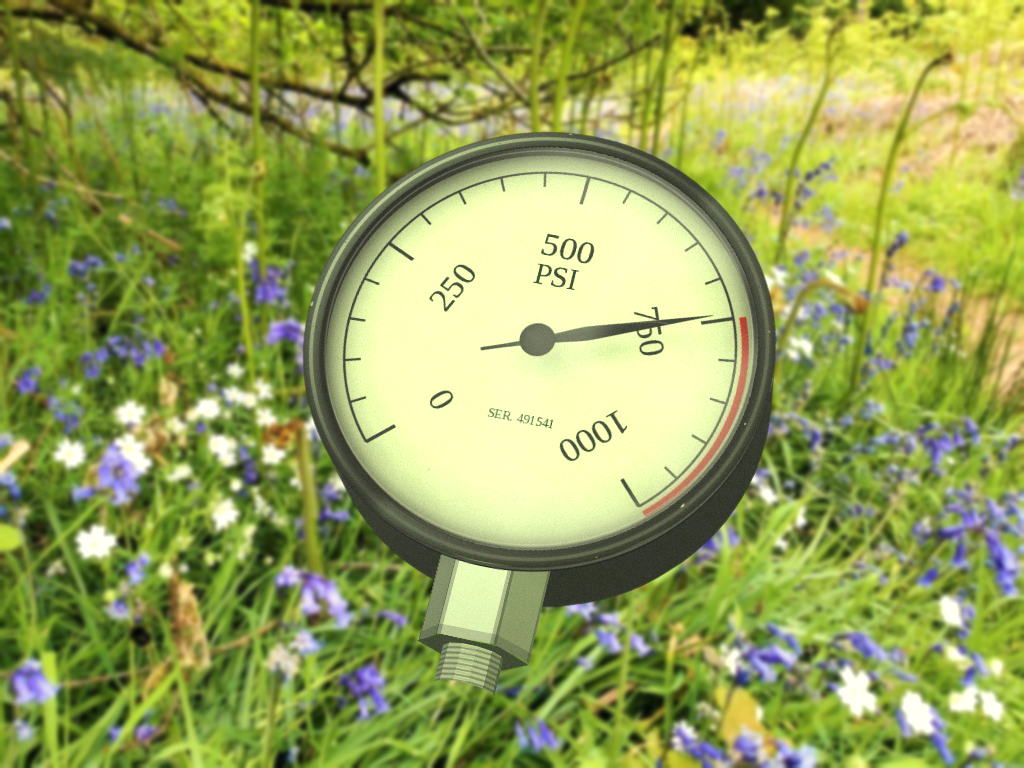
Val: 750 psi
